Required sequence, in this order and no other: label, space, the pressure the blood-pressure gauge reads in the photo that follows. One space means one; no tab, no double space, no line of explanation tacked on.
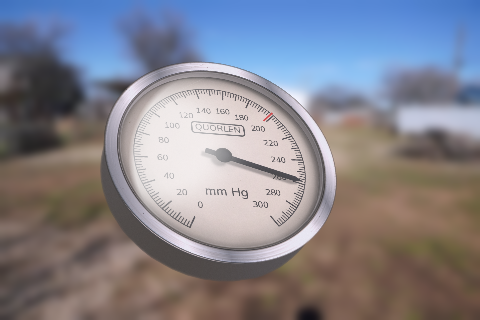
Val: 260 mmHg
